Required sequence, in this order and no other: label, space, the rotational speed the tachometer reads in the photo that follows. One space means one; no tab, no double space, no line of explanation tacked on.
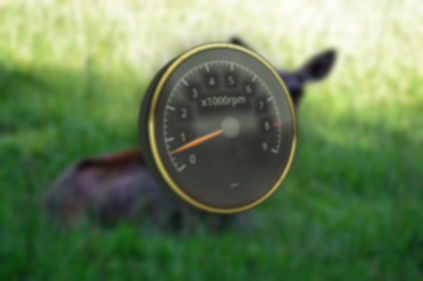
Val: 600 rpm
